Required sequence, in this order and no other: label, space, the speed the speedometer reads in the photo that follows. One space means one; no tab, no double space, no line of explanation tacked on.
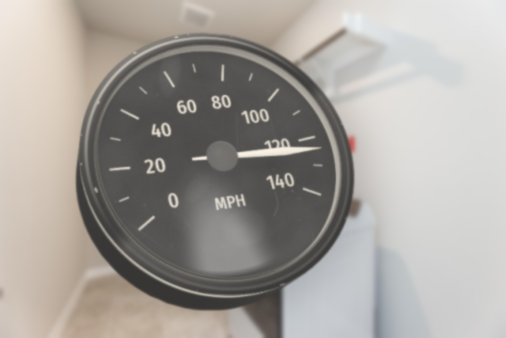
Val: 125 mph
